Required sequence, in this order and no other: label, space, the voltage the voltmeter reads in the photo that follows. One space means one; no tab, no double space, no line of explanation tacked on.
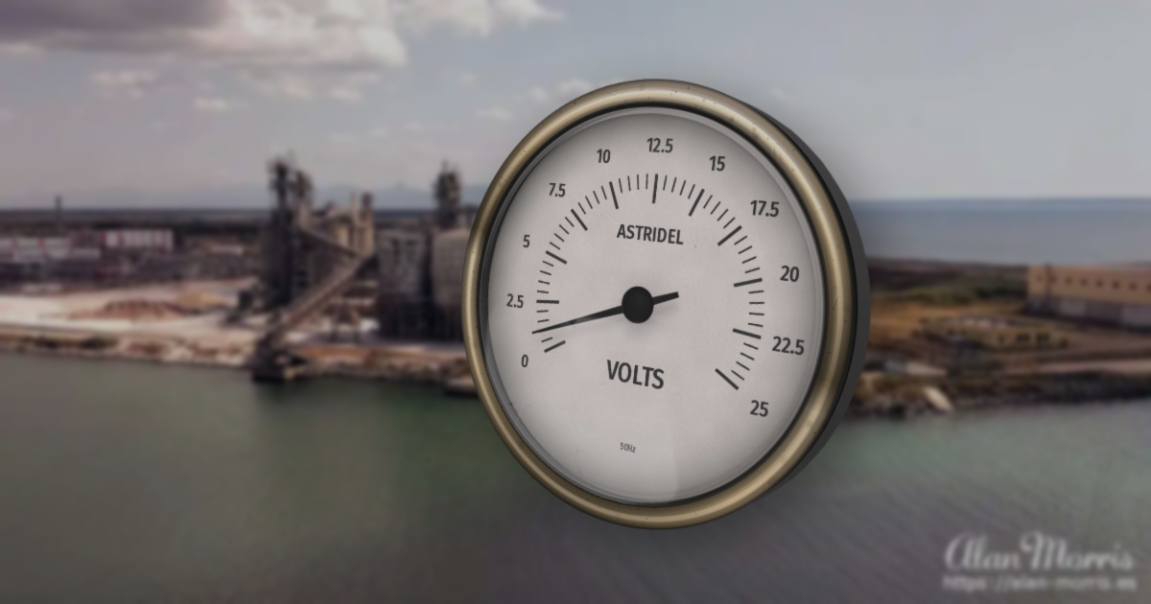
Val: 1 V
